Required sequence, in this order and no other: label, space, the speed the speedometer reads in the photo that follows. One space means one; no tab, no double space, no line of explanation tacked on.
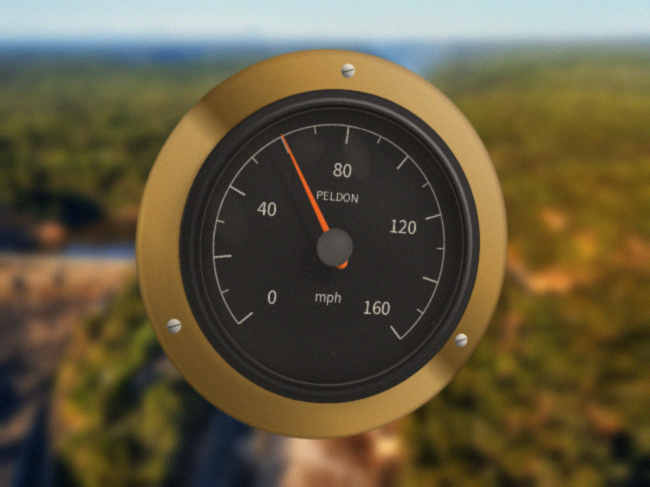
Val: 60 mph
